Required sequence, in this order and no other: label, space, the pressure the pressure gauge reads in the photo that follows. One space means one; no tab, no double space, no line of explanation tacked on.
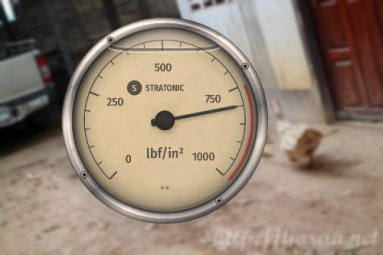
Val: 800 psi
